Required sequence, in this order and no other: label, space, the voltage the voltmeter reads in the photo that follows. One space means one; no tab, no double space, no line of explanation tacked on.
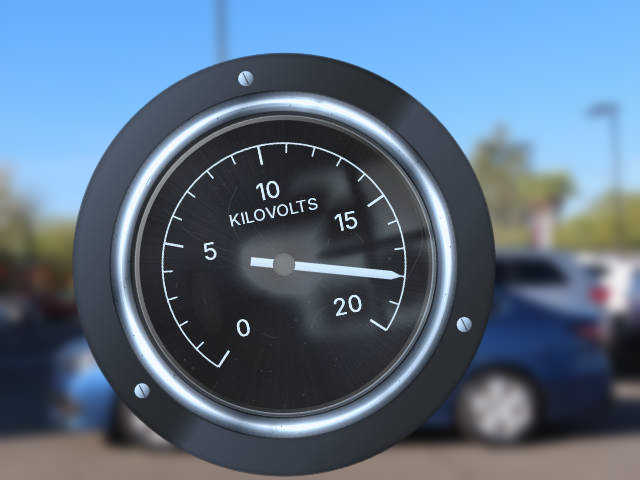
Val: 18 kV
